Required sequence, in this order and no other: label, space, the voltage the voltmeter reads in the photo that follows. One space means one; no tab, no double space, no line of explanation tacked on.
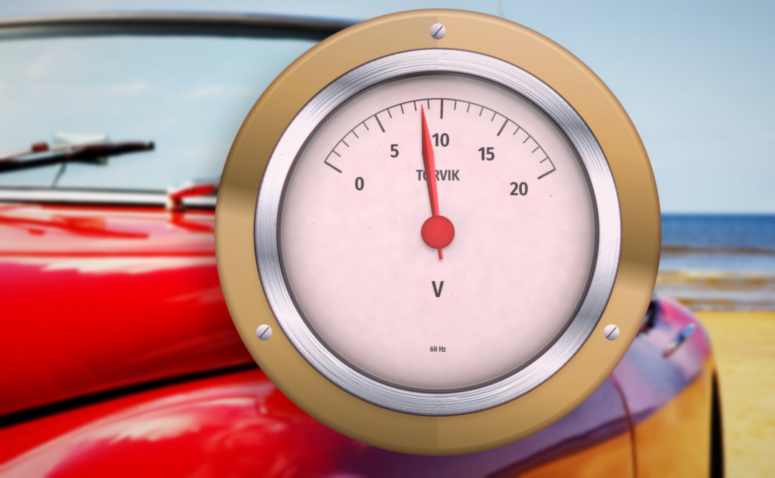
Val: 8.5 V
